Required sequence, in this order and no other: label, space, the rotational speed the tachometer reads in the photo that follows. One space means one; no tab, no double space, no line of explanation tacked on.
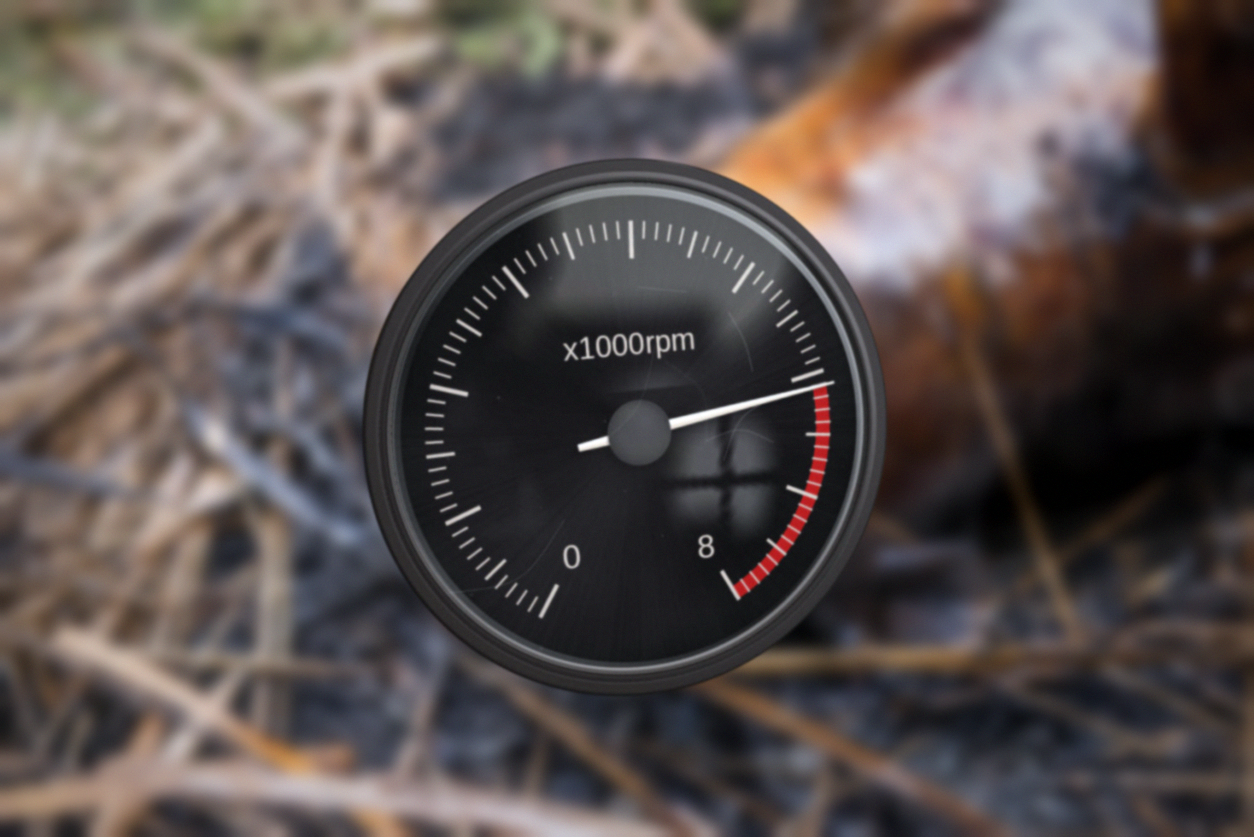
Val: 6100 rpm
